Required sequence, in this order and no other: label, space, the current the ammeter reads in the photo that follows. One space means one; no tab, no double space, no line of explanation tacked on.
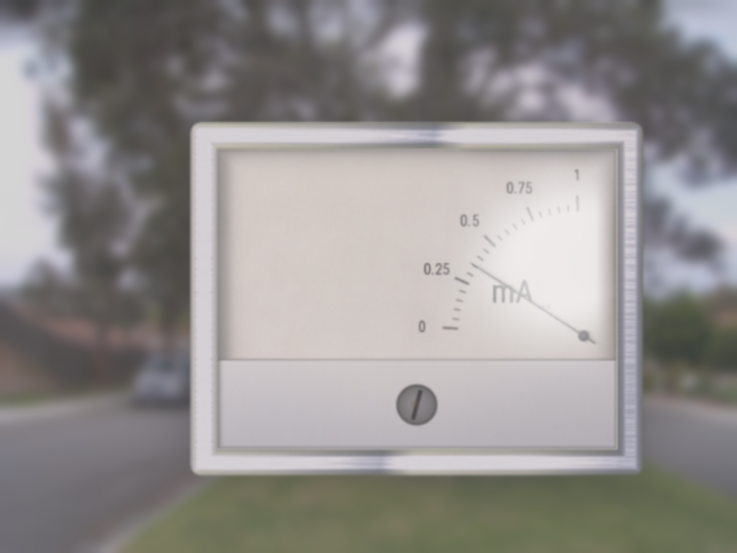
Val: 0.35 mA
